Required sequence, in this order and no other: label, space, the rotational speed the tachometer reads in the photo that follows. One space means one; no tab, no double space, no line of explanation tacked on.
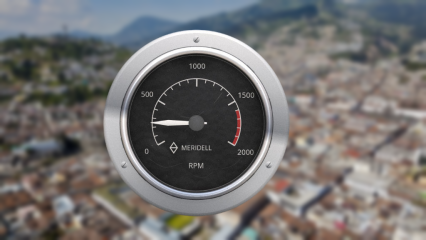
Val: 250 rpm
